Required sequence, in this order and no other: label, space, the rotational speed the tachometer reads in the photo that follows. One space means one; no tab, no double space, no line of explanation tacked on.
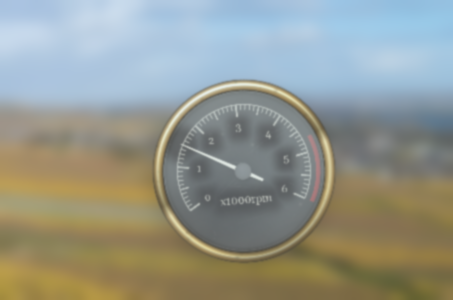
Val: 1500 rpm
